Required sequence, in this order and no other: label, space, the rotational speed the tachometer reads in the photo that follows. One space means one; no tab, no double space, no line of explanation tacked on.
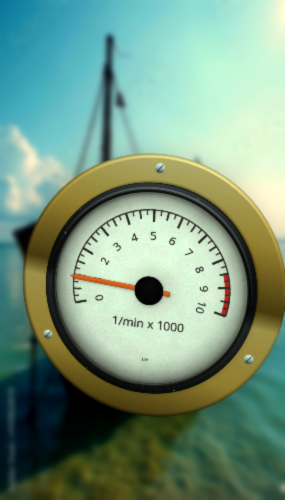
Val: 1000 rpm
